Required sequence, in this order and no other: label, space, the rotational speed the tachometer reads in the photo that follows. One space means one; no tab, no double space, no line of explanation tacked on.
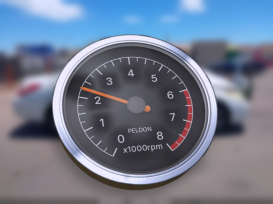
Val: 2250 rpm
